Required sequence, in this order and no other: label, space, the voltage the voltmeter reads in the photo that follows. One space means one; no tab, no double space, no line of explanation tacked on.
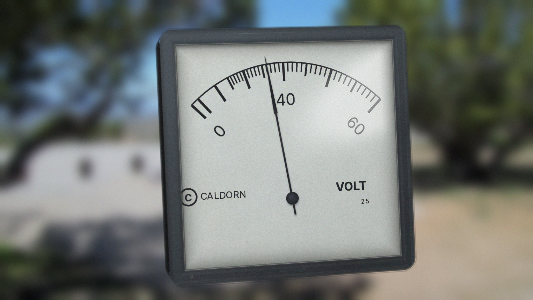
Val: 36 V
